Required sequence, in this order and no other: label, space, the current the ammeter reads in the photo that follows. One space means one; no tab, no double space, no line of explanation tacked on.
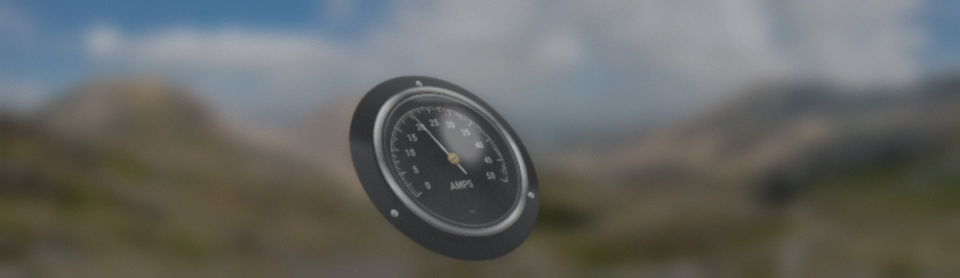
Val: 20 A
